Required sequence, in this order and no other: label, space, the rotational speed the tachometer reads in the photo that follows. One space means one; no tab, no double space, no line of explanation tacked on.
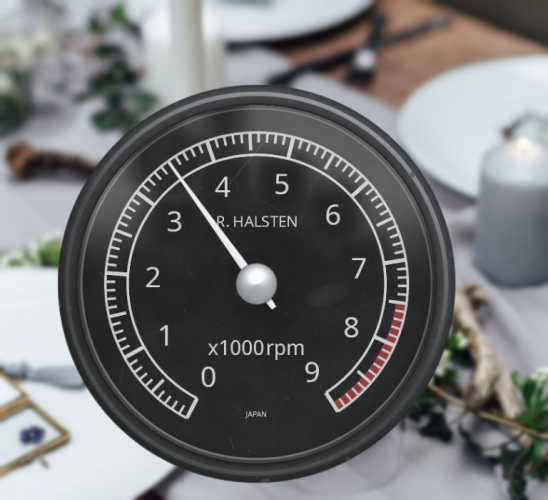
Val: 3500 rpm
